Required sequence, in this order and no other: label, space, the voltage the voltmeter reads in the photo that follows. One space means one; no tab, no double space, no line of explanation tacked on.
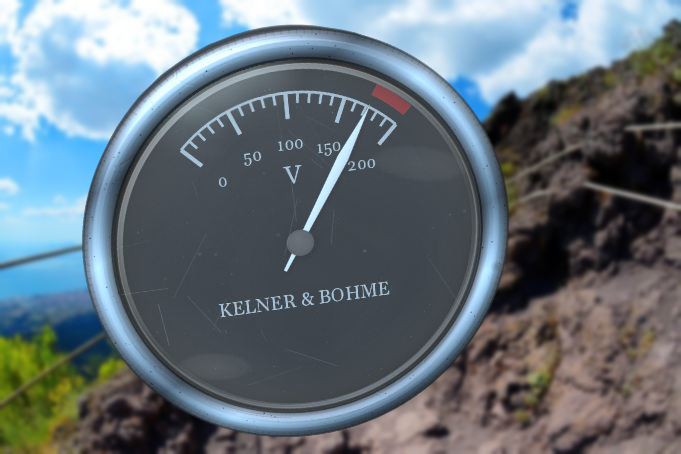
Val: 170 V
